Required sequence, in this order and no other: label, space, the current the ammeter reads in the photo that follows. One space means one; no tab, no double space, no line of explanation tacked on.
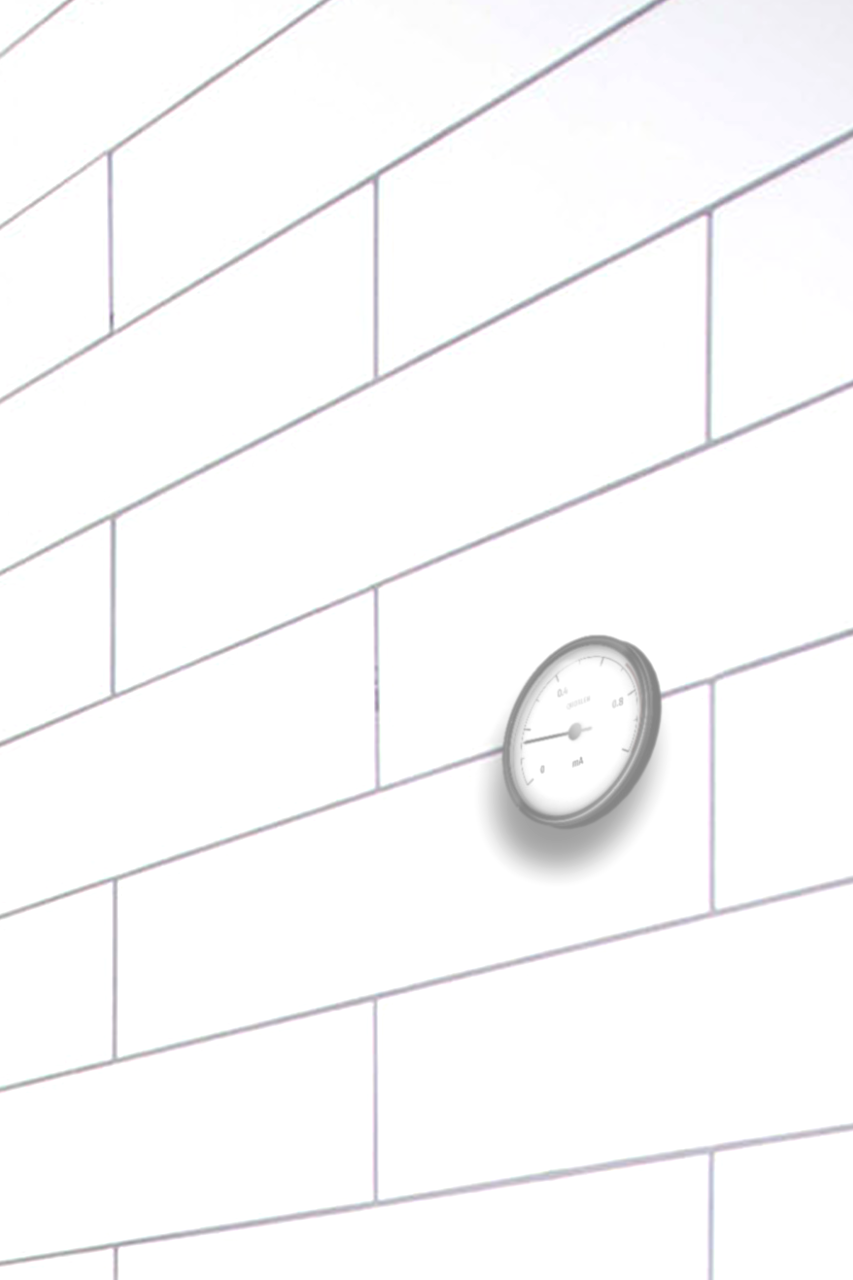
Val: 0.15 mA
